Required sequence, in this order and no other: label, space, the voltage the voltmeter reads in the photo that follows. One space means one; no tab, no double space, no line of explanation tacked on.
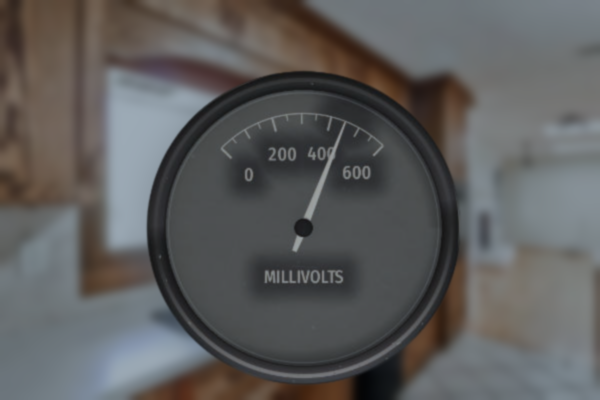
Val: 450 mV
